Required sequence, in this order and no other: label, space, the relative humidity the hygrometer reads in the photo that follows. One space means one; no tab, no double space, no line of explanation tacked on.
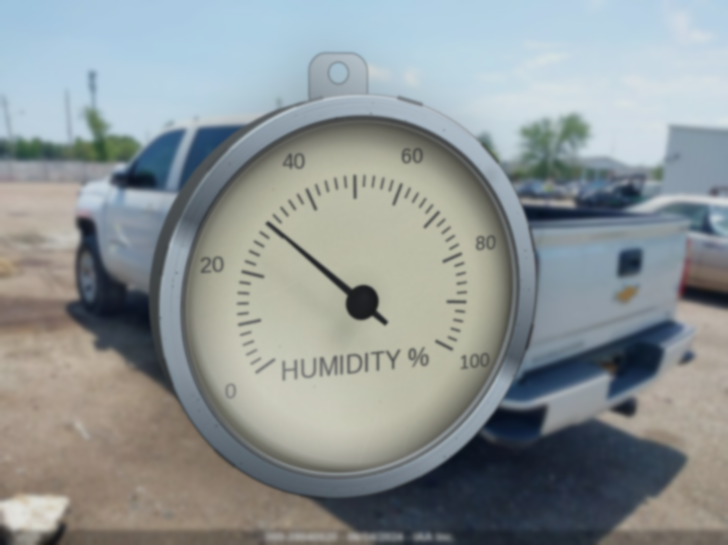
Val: 30 %
